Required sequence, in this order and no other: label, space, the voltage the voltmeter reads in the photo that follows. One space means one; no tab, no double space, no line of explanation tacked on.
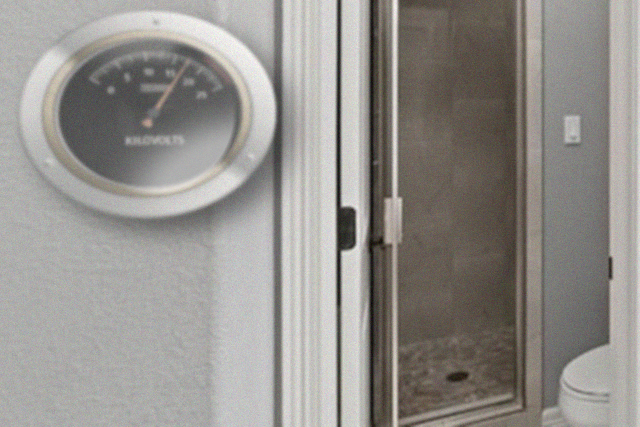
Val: 17.5 kV
